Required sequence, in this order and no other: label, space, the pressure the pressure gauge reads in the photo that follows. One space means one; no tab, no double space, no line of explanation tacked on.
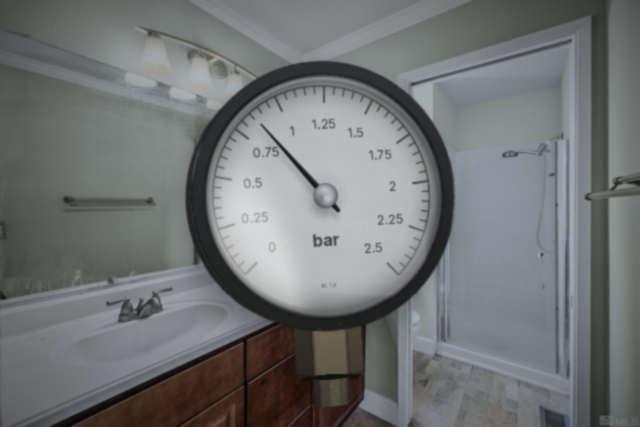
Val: 0.85 bar
